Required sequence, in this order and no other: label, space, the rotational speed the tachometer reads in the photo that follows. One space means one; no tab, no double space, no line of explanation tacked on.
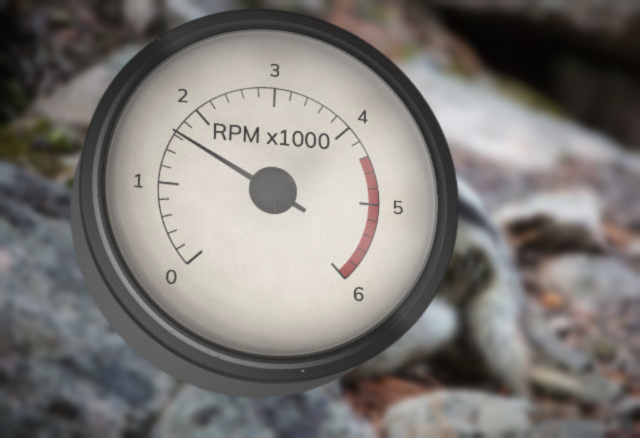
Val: 1600 rpm
